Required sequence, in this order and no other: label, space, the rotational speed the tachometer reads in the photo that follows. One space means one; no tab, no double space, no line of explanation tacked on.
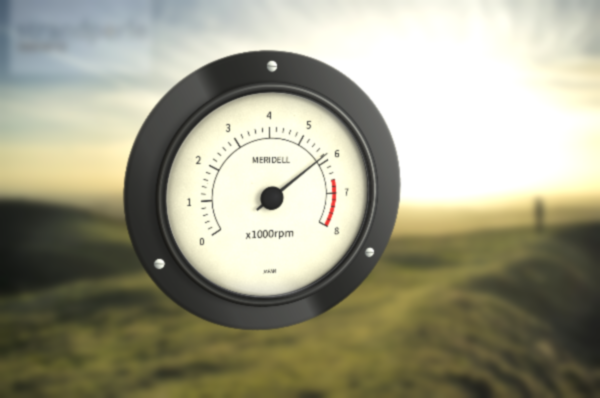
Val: 5800 rpm
